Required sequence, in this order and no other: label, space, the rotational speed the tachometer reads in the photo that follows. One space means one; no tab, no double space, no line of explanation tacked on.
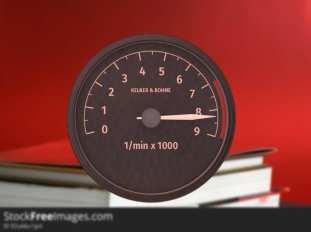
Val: 8250 rpm
